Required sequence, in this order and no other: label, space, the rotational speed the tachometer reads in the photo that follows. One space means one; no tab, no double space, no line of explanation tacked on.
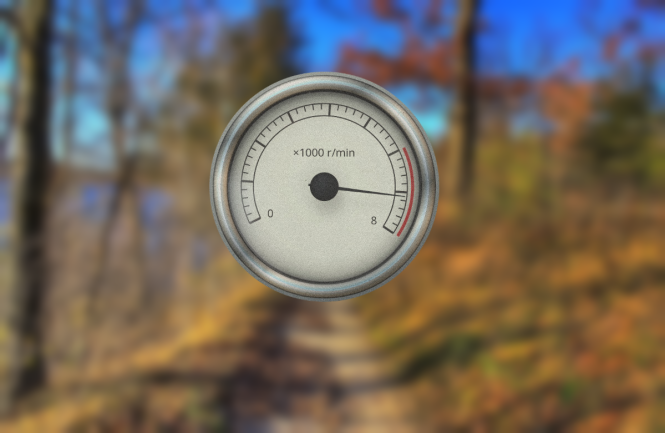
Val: 7100 rpm
